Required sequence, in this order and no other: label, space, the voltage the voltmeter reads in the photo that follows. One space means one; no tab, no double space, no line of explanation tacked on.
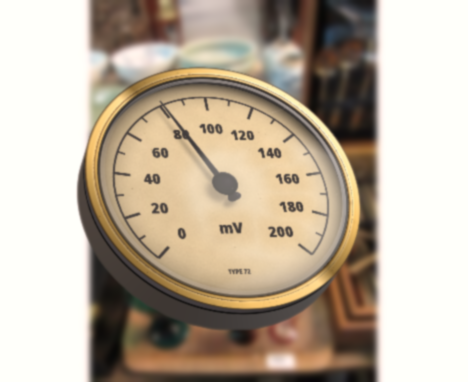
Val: 80 mV
